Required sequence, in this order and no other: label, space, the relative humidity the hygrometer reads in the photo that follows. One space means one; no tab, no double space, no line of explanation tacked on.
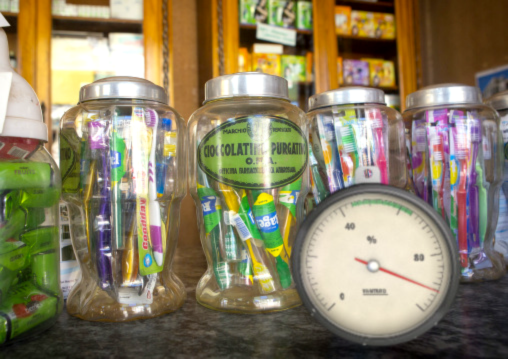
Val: 92 %
